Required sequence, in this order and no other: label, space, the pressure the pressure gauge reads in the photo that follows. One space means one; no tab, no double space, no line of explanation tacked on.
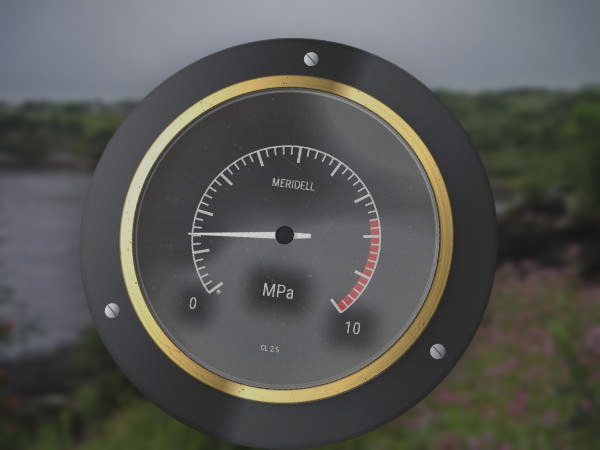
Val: 1.4 MPa
